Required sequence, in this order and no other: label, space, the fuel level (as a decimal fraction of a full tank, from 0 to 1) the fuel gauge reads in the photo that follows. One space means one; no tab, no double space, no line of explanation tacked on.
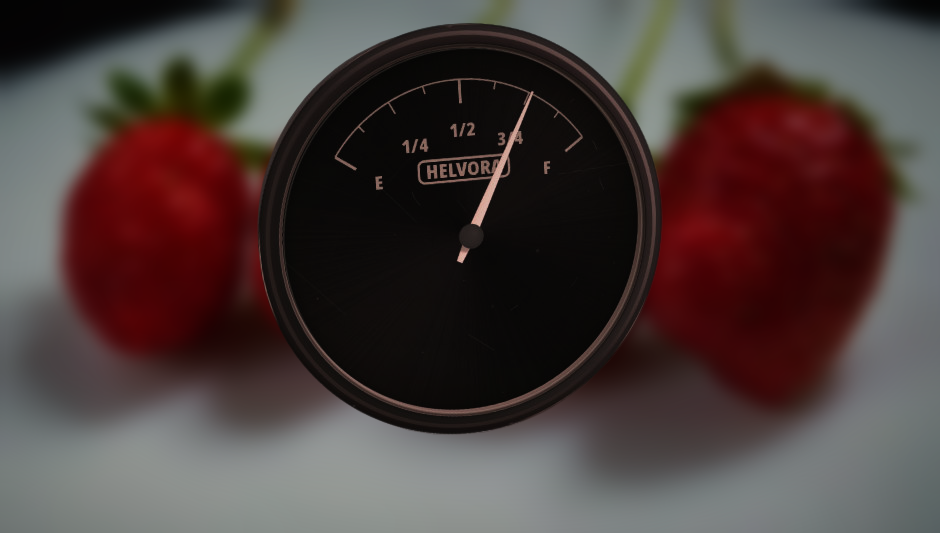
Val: 0.75
